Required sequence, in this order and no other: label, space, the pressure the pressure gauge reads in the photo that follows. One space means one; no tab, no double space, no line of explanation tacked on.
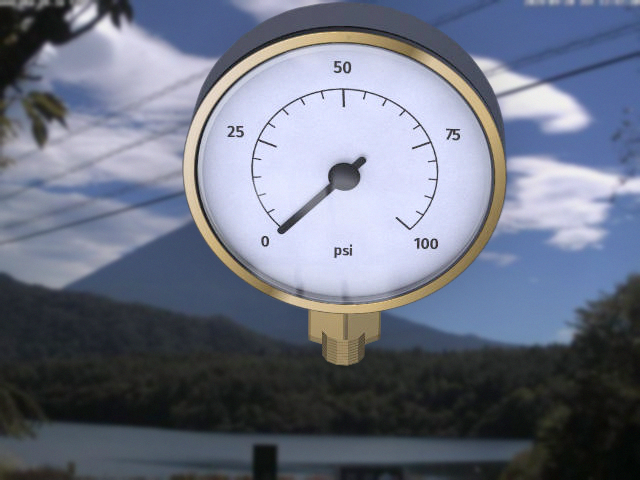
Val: 0 psi
